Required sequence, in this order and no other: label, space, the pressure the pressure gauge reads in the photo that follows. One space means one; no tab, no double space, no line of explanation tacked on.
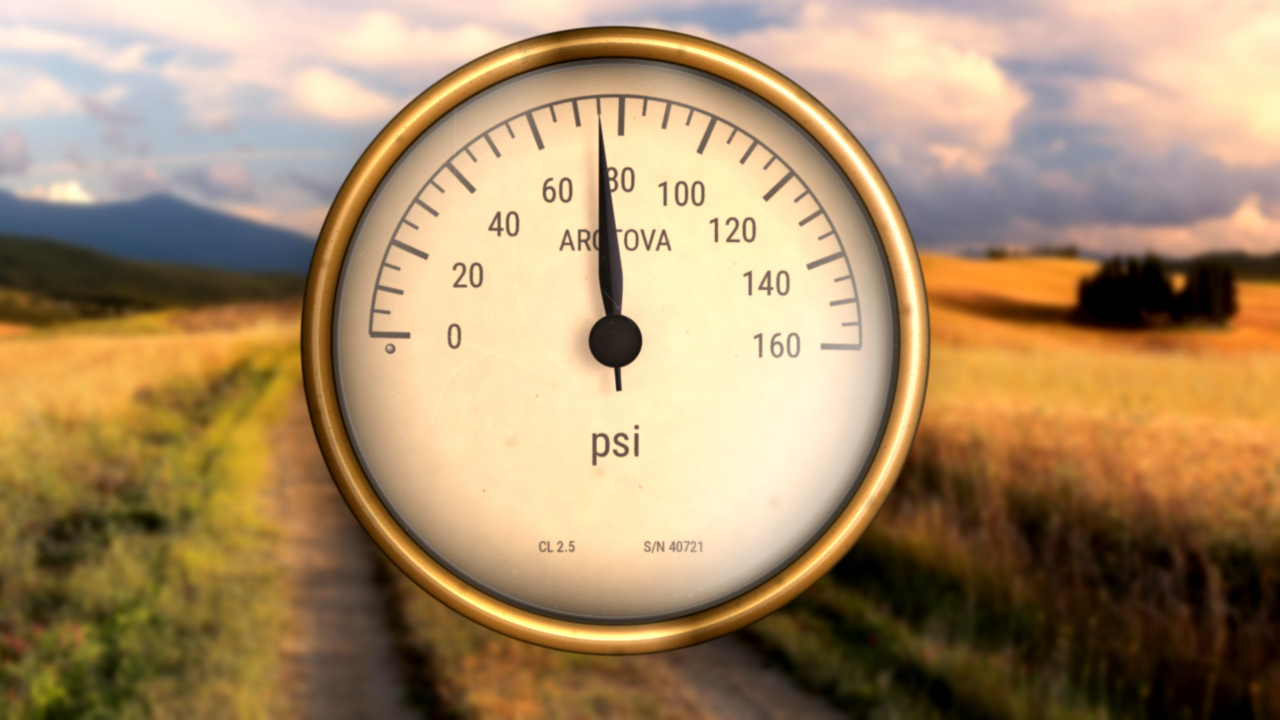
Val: 75 psi
